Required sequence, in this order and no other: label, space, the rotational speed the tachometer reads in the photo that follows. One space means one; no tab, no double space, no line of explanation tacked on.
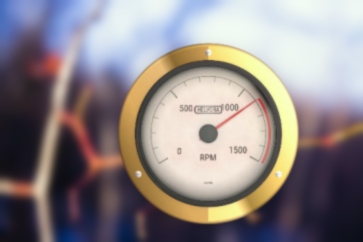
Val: 1100 rpm
